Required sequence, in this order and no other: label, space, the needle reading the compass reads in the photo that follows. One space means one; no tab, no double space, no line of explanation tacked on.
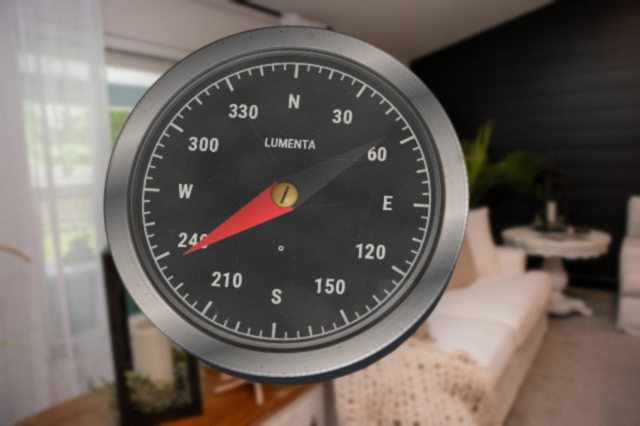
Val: 235 °
